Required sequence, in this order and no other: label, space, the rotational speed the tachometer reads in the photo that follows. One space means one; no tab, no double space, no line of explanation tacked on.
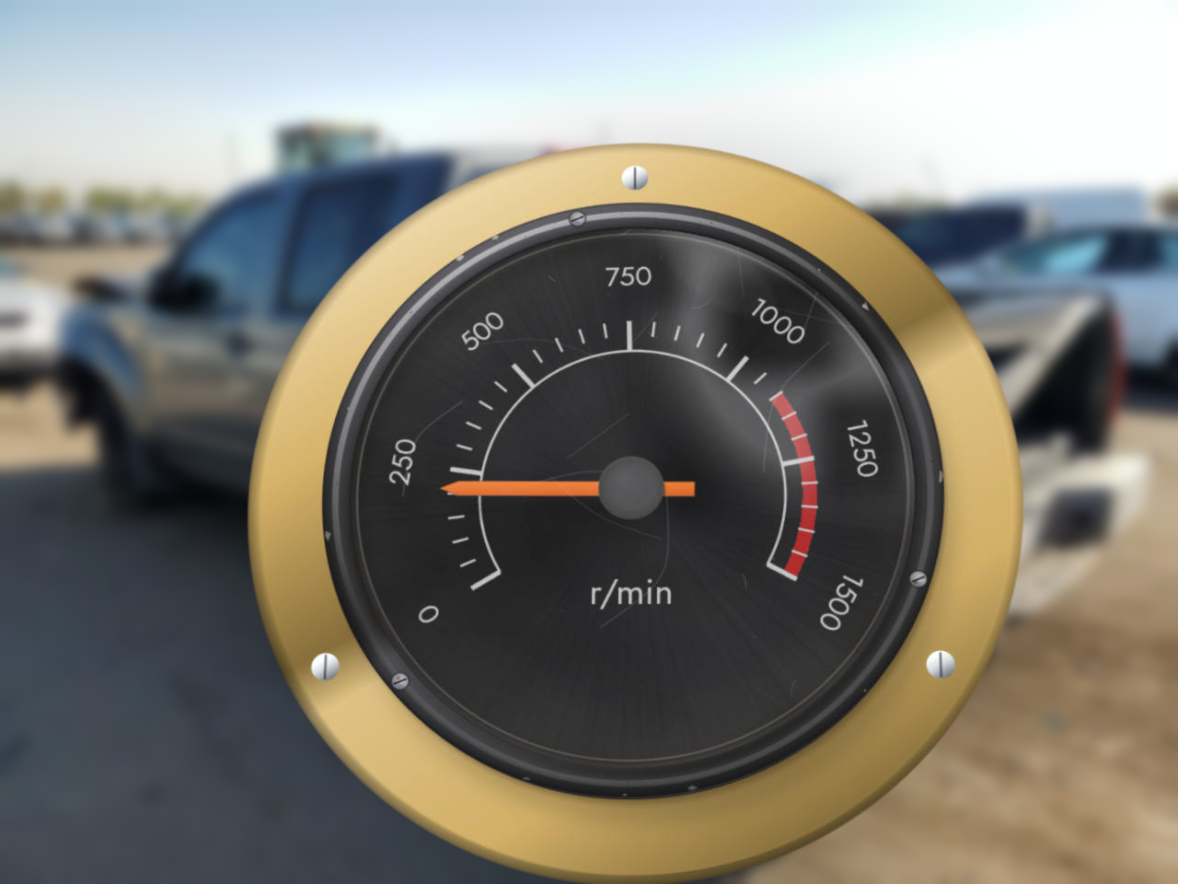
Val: 200 rpm
